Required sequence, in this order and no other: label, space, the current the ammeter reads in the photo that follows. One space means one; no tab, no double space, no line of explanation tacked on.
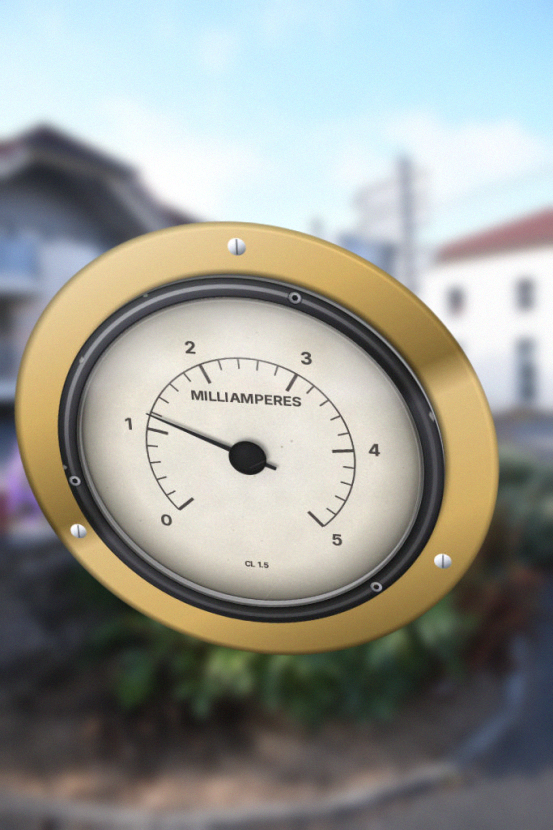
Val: 1.2 mA
